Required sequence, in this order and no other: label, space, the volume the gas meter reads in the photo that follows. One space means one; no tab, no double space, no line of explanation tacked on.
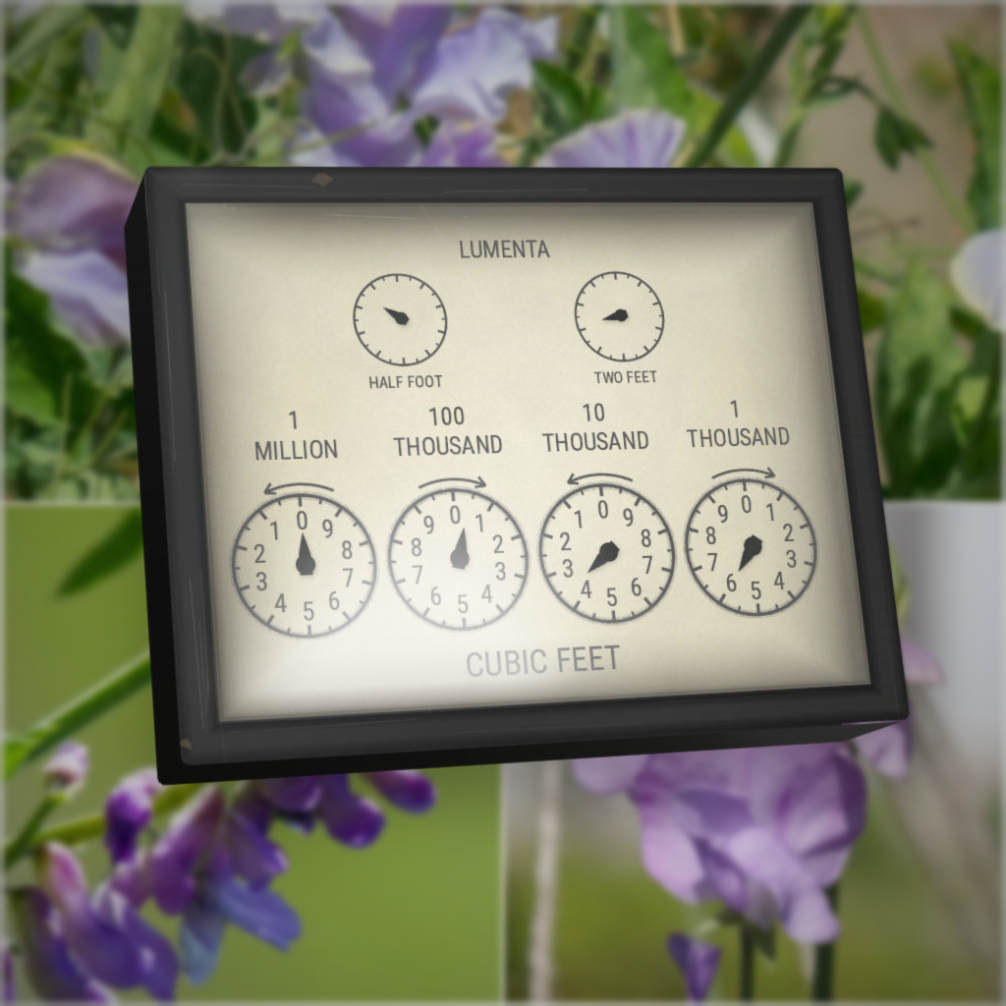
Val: 3600 ft³
